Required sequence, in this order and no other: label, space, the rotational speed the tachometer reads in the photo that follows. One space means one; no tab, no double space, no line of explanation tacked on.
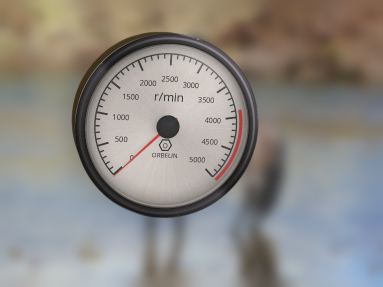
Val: 0 rpm
